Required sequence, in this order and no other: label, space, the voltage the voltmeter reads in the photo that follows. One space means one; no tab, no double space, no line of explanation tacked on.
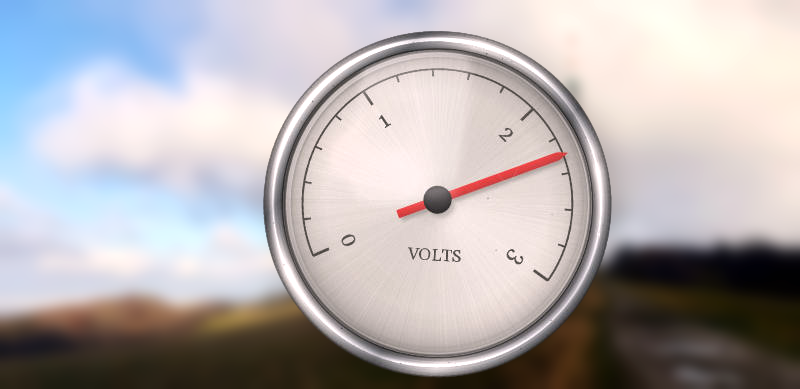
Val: 2.3 V
